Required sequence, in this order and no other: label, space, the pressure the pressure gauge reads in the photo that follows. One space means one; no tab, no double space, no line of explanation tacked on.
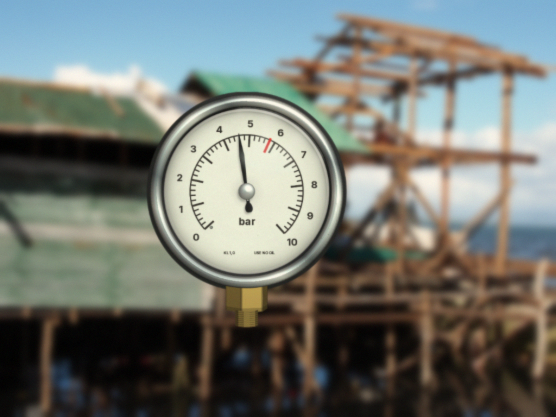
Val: 4.6 bar
